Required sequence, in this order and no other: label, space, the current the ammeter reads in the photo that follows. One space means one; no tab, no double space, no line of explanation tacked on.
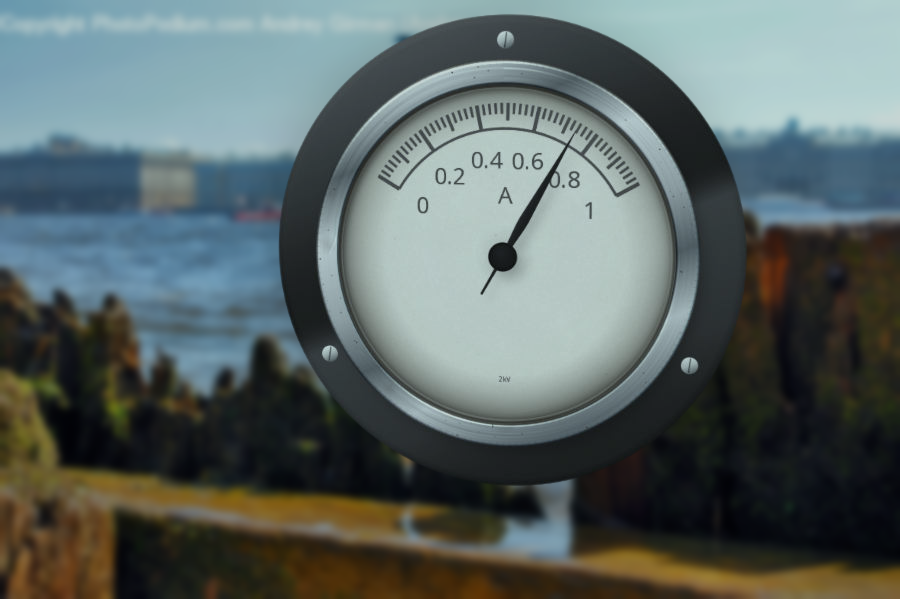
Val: 0.74 A
